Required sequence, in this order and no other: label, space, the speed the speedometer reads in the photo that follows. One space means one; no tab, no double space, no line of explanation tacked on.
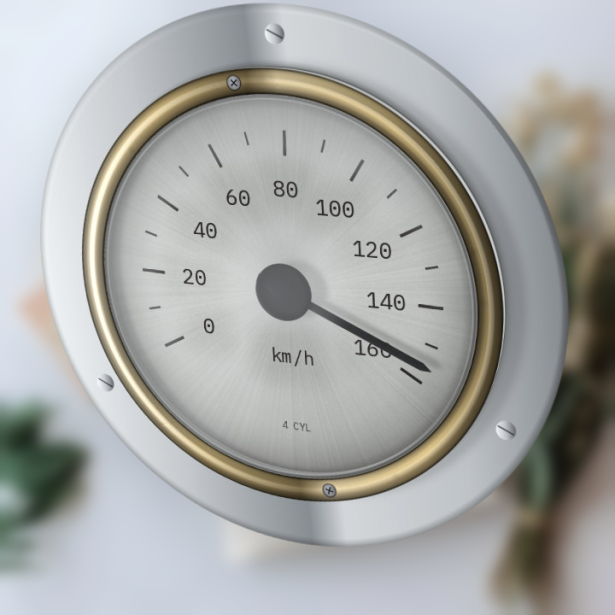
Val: 155 km/h
